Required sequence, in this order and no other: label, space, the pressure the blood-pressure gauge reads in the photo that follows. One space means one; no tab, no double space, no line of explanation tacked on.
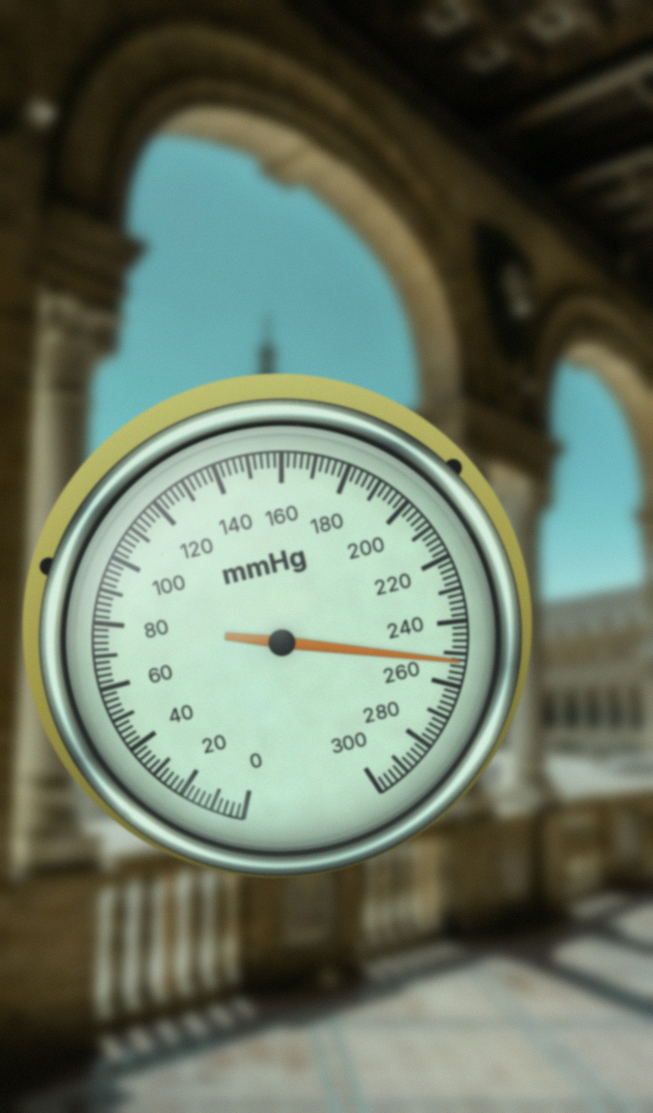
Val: 252 mmHg
